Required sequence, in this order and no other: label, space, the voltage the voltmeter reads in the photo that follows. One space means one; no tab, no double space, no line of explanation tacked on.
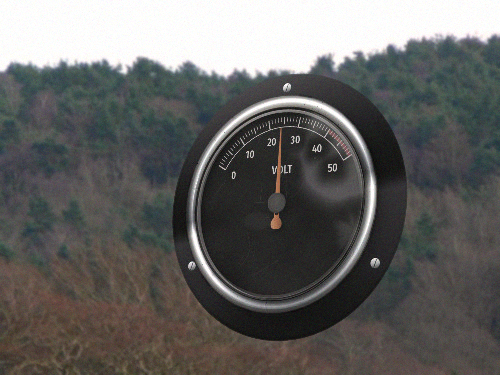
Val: 25 V
